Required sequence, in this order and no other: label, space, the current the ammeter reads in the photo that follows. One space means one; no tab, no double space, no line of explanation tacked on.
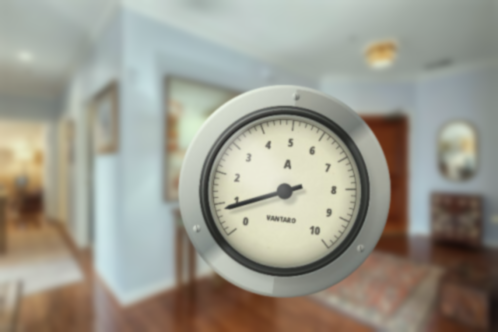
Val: 0.8 A
